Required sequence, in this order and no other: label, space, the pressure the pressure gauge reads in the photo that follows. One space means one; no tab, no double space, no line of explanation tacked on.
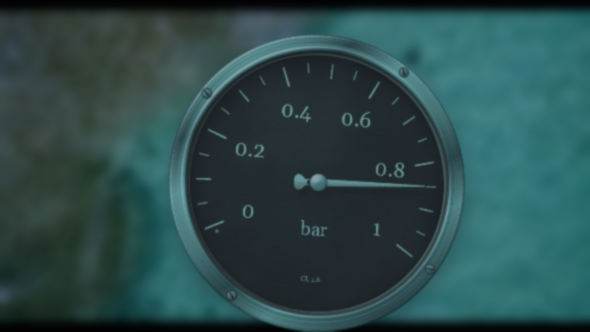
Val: 0.85 bar
